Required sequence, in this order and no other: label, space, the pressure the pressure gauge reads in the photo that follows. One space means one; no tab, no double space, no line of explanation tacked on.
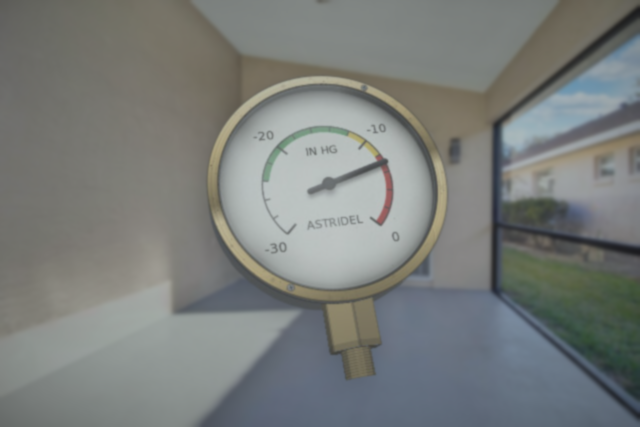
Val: -7 inHg
